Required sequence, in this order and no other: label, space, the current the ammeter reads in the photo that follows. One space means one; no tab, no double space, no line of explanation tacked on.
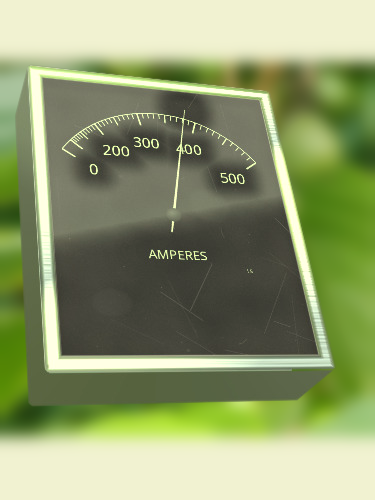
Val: 380 A
